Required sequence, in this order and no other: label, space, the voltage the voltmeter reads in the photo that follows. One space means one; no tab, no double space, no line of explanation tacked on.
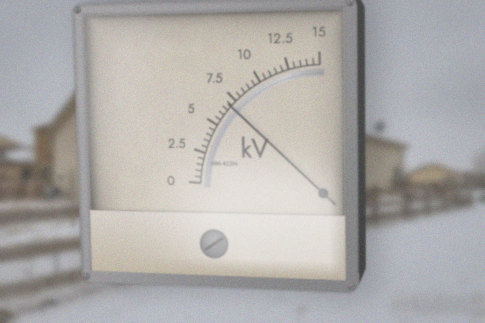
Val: 7 kV
